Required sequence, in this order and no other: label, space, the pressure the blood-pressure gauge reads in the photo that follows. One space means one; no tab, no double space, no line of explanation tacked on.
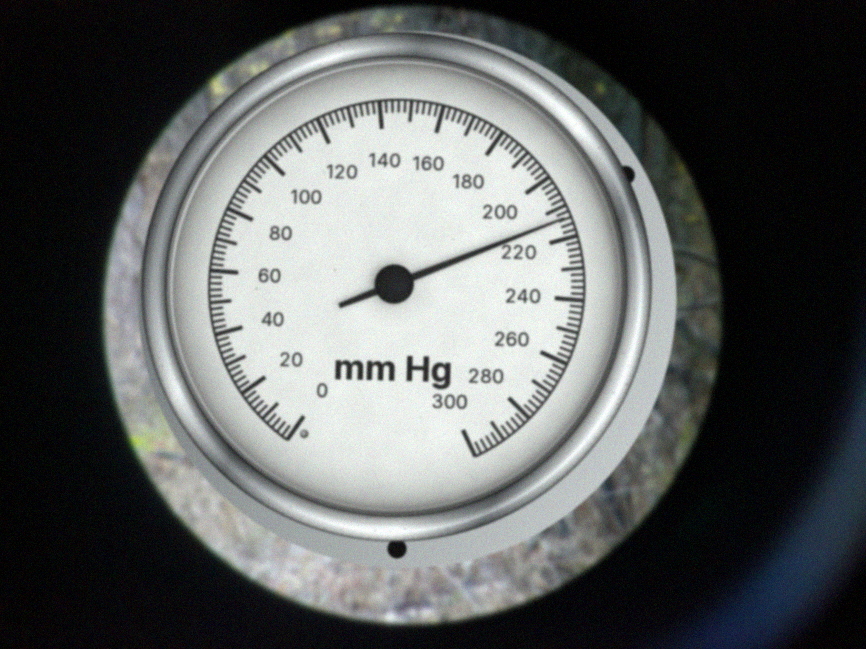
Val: 214 mmHg
